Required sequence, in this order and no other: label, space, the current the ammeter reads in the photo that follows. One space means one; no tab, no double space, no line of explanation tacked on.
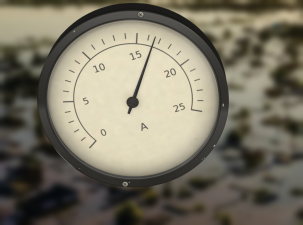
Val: 16.5 A
